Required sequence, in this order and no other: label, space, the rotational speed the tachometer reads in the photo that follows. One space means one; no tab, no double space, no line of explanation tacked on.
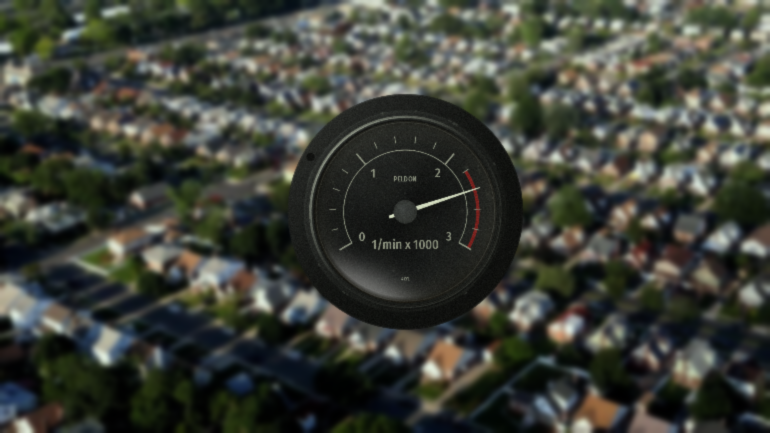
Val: 2400 rpm
